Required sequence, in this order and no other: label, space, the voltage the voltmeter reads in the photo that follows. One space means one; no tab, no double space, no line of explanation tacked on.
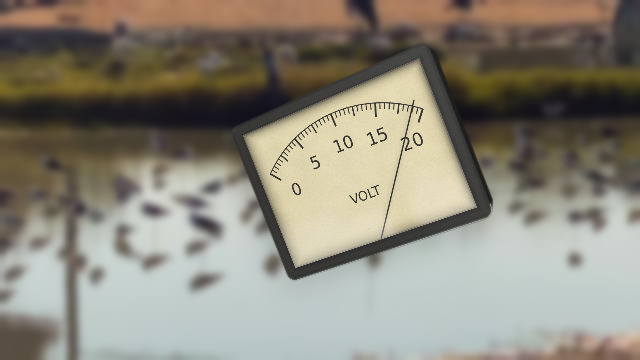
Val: 19 V
